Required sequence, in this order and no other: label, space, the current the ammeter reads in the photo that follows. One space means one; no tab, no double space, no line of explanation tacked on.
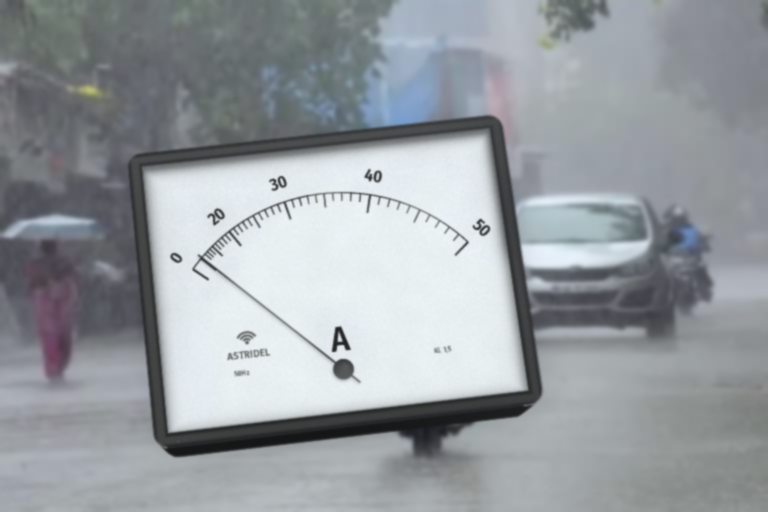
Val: 10 A
